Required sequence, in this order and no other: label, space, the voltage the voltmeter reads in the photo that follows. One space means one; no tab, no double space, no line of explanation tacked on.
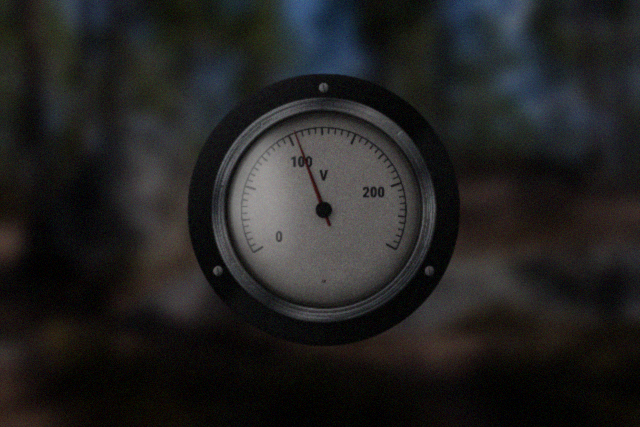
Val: 105 V
